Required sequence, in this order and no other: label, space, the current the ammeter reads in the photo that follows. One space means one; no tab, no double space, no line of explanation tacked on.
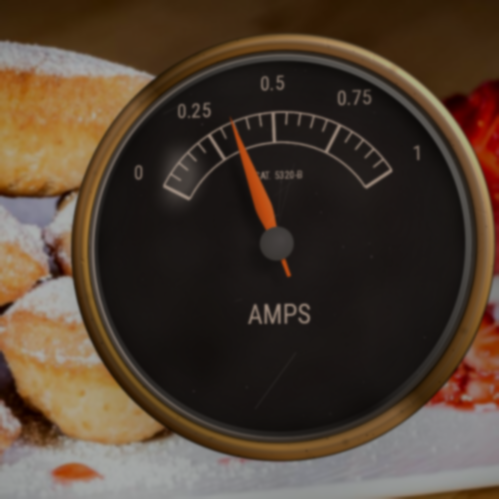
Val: 0.35 A
